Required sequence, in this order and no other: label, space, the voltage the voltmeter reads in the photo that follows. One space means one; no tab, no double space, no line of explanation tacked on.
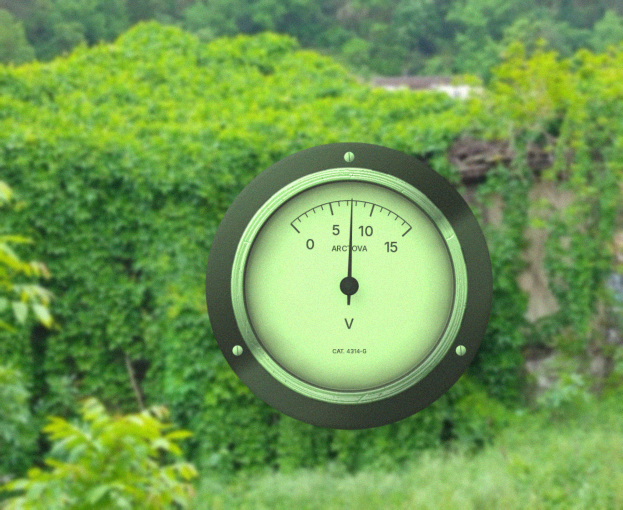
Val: 7.5 V
